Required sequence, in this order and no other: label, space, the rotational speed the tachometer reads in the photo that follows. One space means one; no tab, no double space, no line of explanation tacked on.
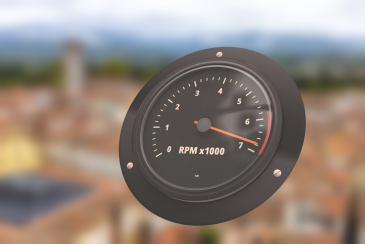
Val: 6800 rpm
